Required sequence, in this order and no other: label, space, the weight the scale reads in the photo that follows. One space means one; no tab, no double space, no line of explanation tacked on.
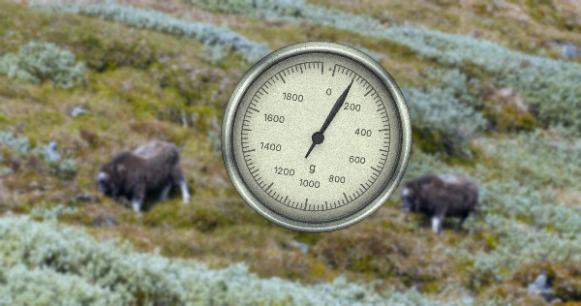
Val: 100 g
